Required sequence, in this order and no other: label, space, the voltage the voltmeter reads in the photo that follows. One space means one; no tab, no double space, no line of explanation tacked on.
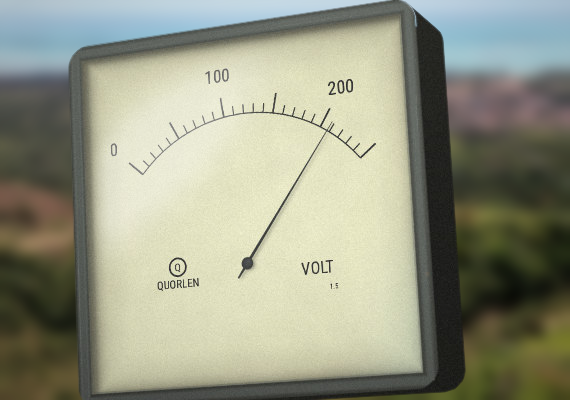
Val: 210 V
